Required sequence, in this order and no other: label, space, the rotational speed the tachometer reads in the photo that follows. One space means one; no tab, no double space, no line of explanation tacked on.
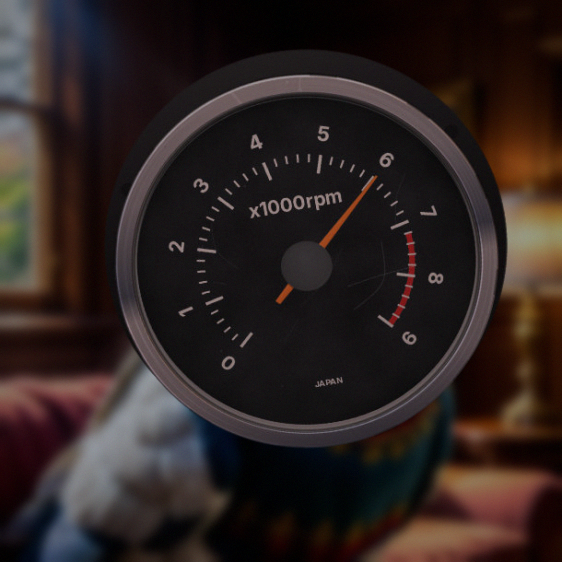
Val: 6000 rpm
